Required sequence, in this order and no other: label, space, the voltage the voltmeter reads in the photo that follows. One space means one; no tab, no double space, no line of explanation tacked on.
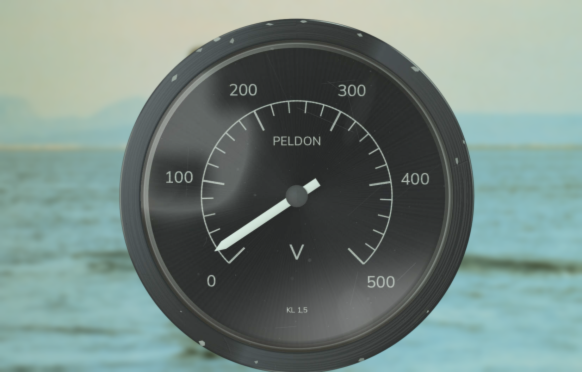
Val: 20 V
